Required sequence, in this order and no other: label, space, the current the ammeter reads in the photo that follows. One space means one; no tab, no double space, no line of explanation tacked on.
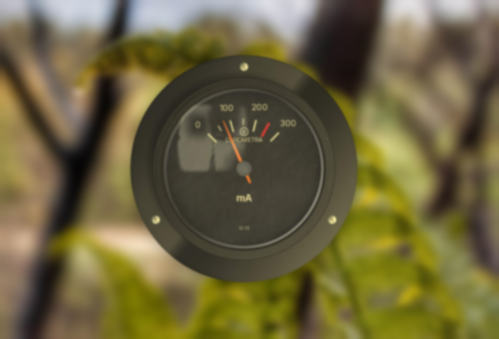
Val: 75 mA
